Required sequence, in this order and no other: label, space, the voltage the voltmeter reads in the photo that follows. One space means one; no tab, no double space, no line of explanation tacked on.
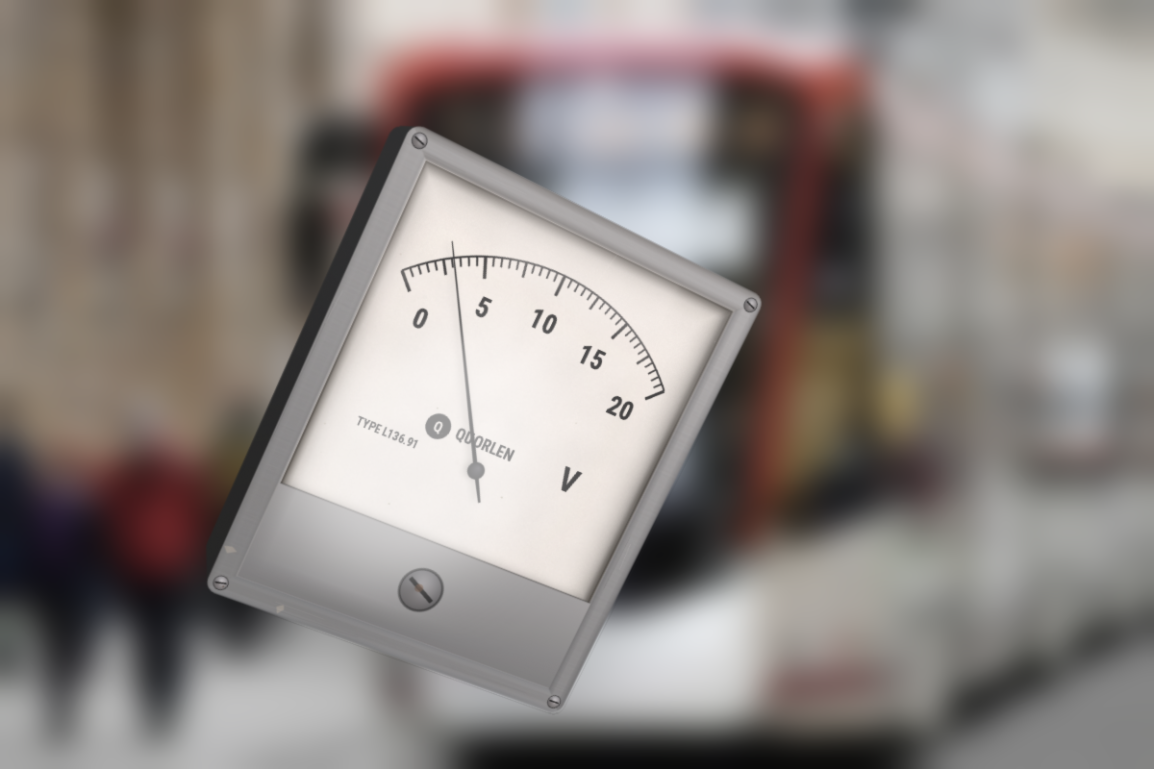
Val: 3 V
